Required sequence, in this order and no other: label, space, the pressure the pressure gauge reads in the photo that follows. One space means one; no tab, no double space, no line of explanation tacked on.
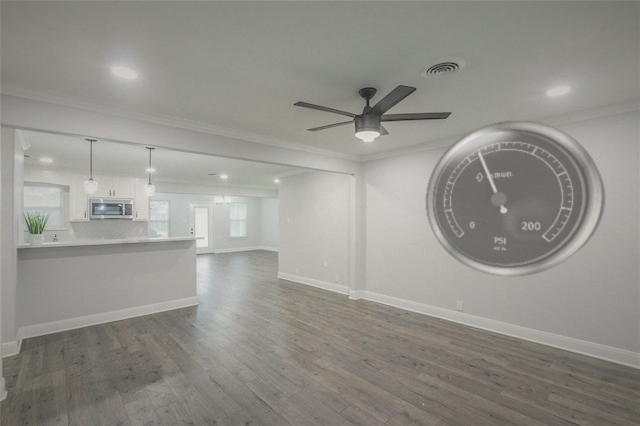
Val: 85 psi
